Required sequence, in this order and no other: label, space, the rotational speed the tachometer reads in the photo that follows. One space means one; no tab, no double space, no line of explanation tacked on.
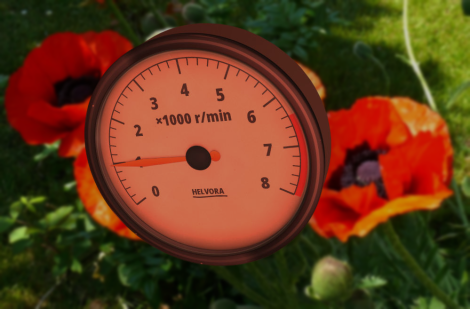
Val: 1000 rpm
